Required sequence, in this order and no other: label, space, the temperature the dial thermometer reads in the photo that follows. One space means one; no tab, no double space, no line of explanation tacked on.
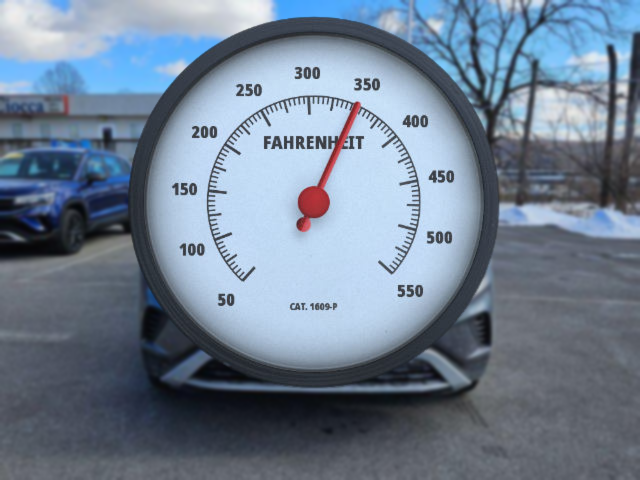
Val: 350 °F
